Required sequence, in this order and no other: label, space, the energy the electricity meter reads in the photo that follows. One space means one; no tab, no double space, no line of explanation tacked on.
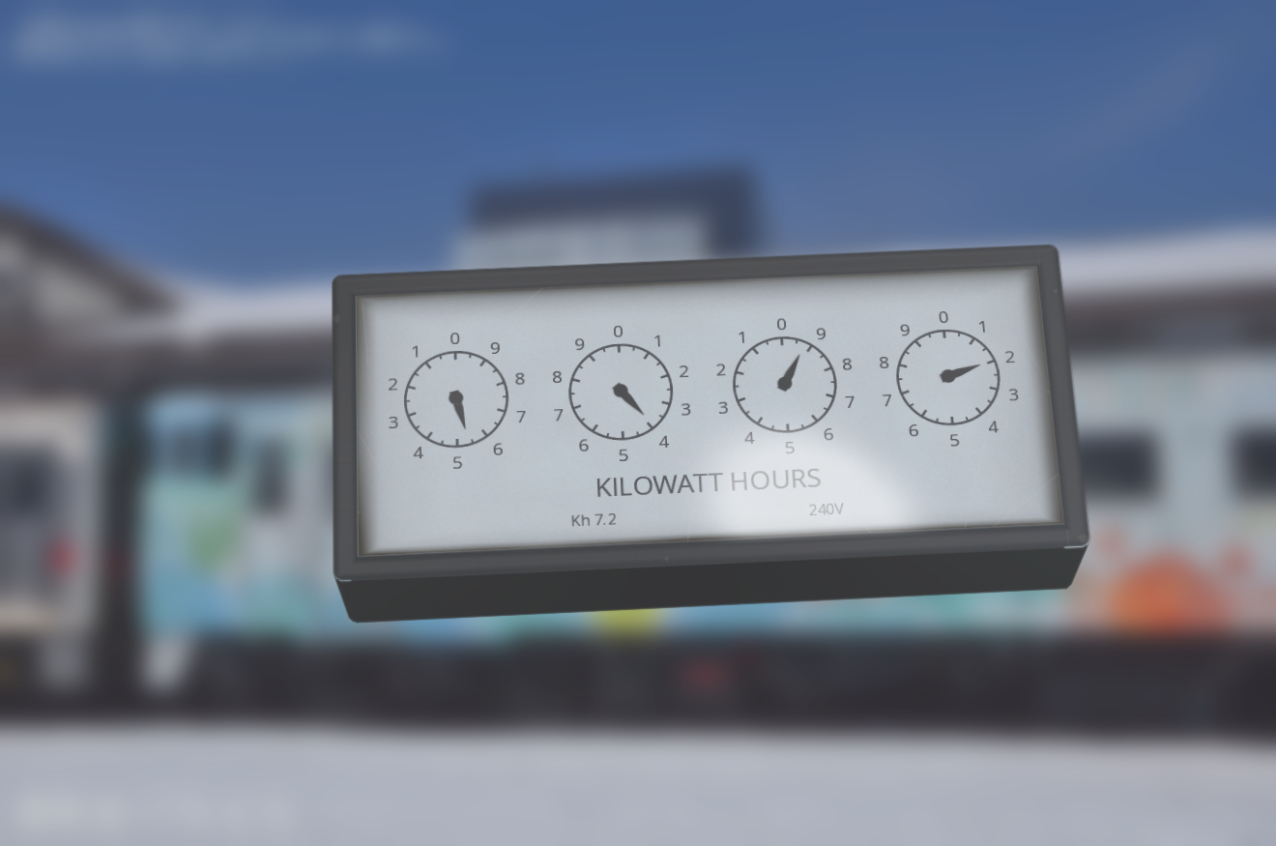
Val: 5392 kWh
